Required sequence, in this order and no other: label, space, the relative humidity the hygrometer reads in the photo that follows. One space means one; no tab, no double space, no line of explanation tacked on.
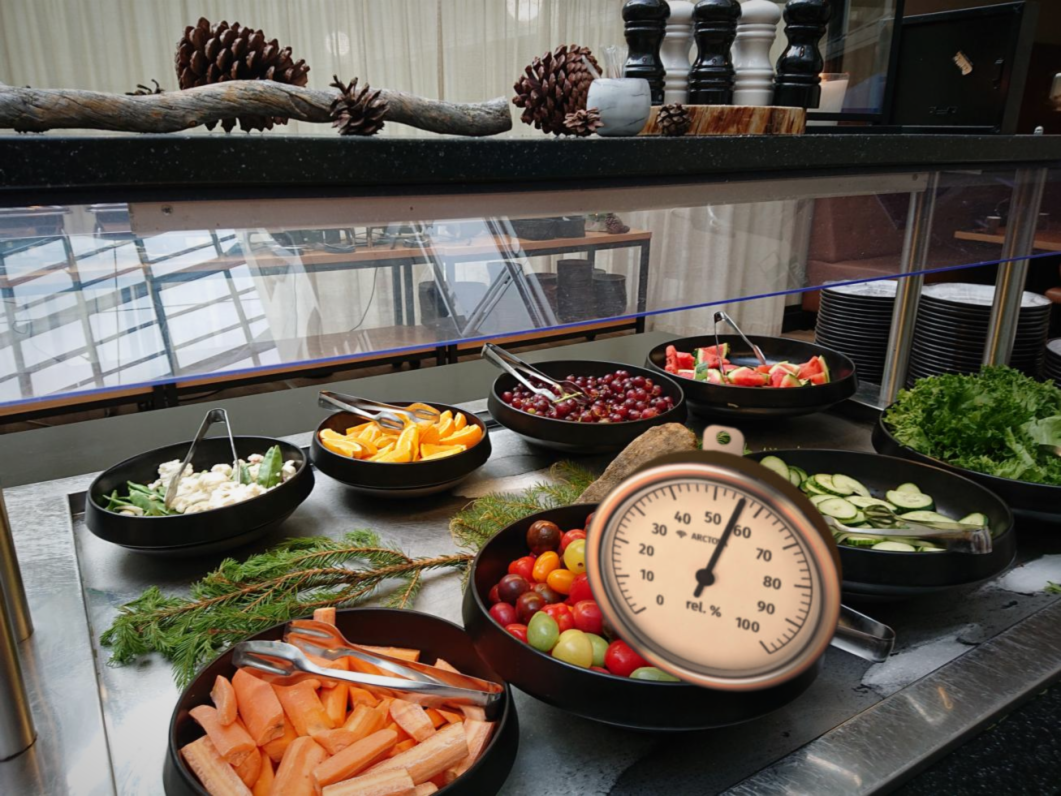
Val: 56 %
